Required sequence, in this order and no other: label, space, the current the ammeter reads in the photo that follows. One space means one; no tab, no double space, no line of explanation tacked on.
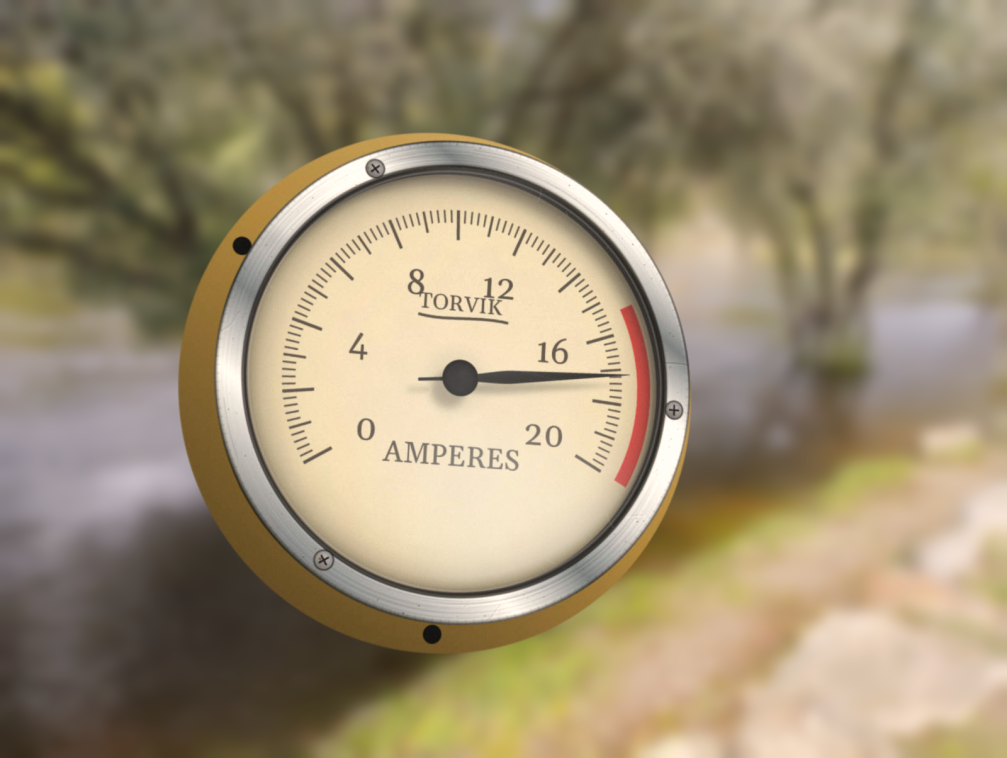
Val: 17.2 A
